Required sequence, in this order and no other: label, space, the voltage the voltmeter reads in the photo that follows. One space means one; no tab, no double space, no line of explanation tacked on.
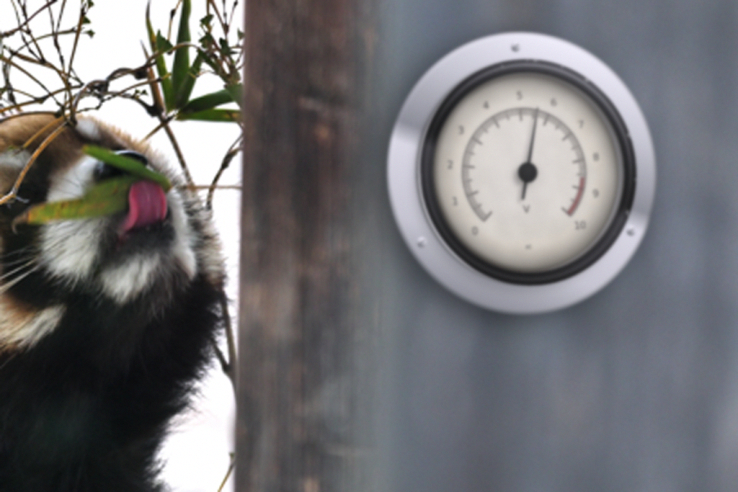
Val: 5.5 V
